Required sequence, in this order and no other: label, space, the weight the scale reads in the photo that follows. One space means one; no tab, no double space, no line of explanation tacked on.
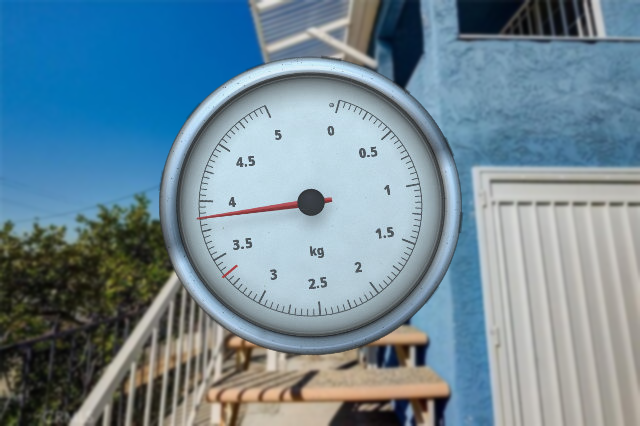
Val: 3.85 kg
